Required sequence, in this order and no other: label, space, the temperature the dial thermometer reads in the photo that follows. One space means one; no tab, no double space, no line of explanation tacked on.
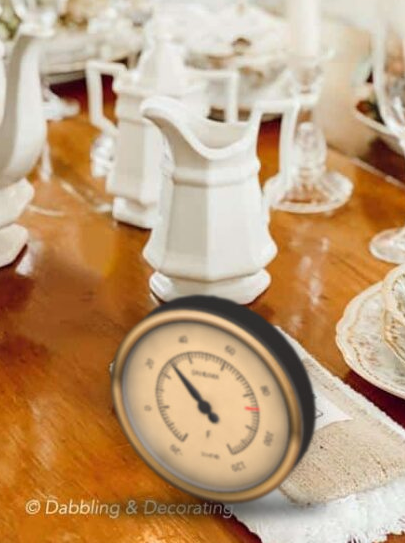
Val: 30 °F
